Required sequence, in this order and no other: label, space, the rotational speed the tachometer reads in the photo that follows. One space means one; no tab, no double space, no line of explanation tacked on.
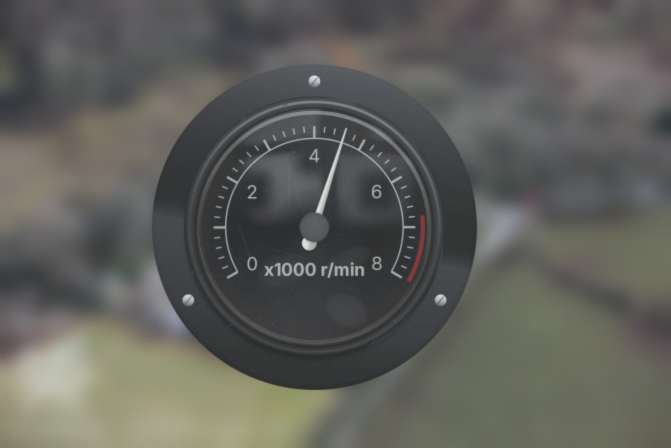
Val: 4600 rpm
